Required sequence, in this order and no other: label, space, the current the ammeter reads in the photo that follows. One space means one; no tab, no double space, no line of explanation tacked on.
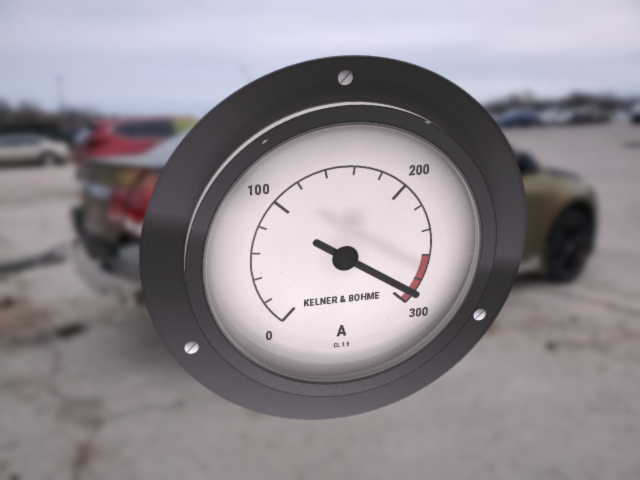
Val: 290 A
